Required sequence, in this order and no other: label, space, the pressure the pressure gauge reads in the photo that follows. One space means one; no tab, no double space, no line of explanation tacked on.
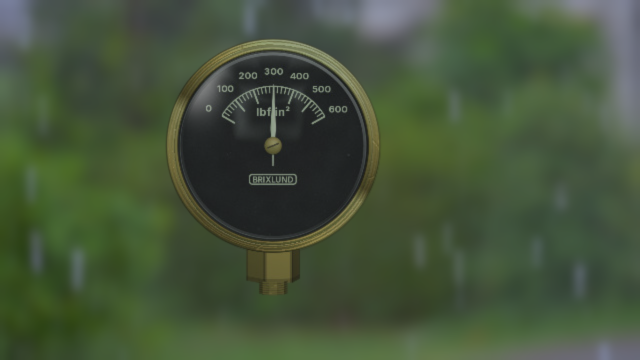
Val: 300 psi
